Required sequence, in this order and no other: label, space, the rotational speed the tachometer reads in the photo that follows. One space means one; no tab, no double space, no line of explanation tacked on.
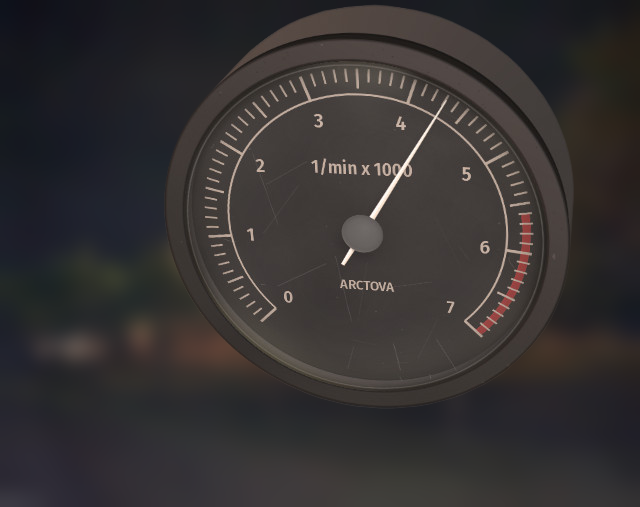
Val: 4300 rpm
